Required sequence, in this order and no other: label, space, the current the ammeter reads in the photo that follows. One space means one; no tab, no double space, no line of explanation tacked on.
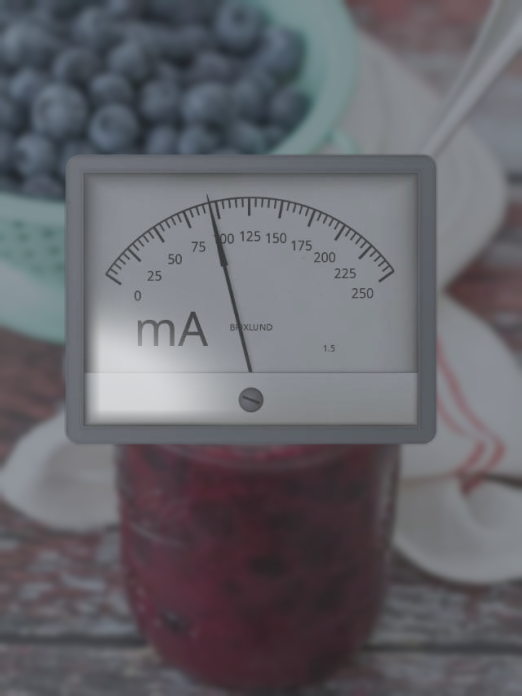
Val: 95 mA
